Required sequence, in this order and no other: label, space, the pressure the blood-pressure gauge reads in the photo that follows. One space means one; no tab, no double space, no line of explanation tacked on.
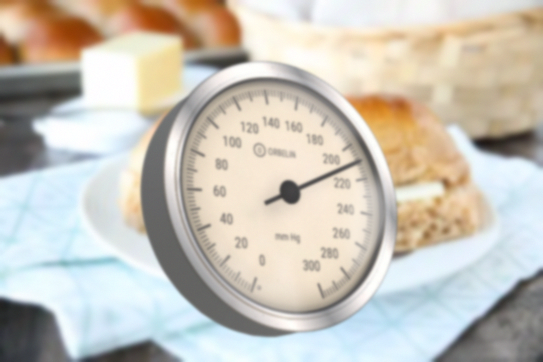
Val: 210 mmHg
